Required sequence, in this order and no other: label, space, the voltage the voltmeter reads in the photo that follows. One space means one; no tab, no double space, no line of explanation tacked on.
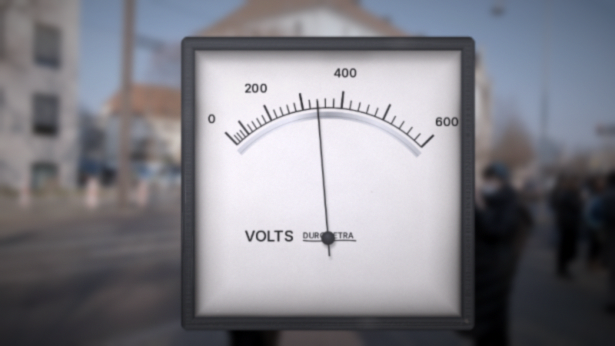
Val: 340 V
